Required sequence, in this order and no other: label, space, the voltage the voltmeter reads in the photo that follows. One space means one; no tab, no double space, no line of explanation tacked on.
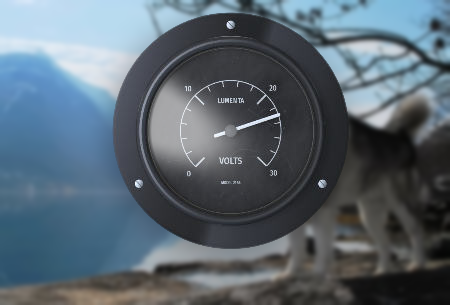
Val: 23 V
